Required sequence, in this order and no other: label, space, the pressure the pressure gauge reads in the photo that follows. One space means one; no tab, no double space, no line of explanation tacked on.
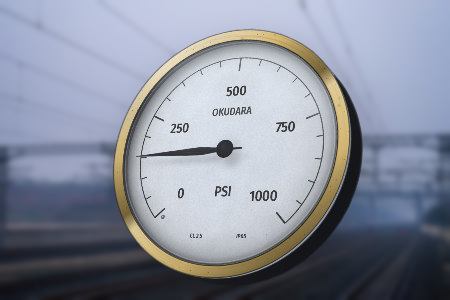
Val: 150 psi
